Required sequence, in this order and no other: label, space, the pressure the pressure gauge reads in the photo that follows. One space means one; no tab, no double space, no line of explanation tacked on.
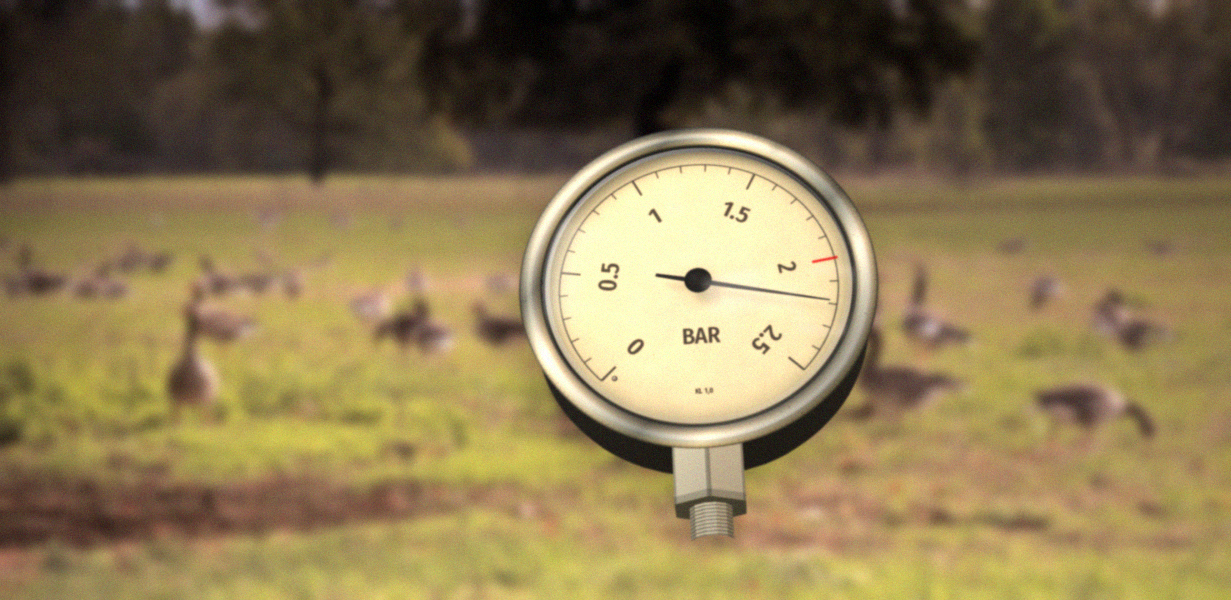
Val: 2.2 bar
